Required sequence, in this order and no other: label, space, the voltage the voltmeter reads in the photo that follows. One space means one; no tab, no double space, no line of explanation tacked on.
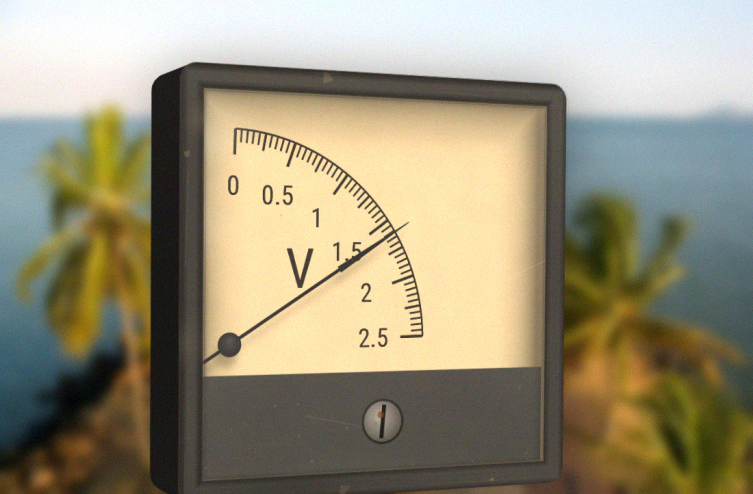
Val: 1.6 V
